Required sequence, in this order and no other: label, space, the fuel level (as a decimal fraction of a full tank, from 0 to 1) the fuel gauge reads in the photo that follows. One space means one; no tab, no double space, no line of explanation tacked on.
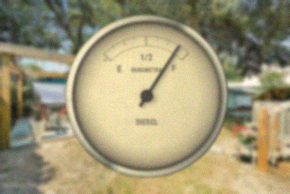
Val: 0.875
